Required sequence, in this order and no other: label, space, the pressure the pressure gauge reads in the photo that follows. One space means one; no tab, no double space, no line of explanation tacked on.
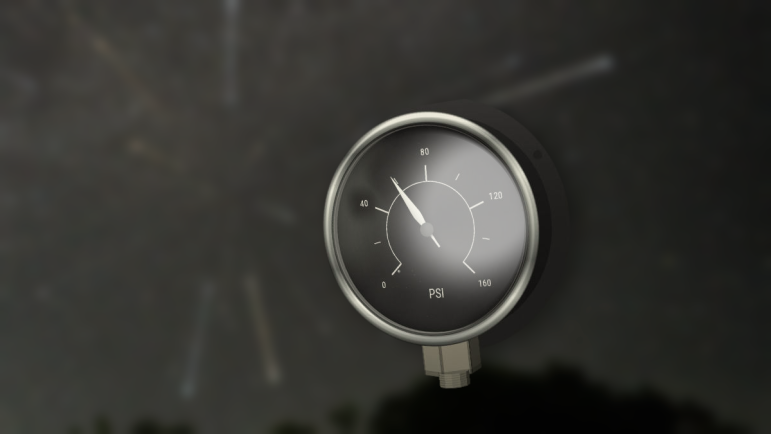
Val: 60 psi
